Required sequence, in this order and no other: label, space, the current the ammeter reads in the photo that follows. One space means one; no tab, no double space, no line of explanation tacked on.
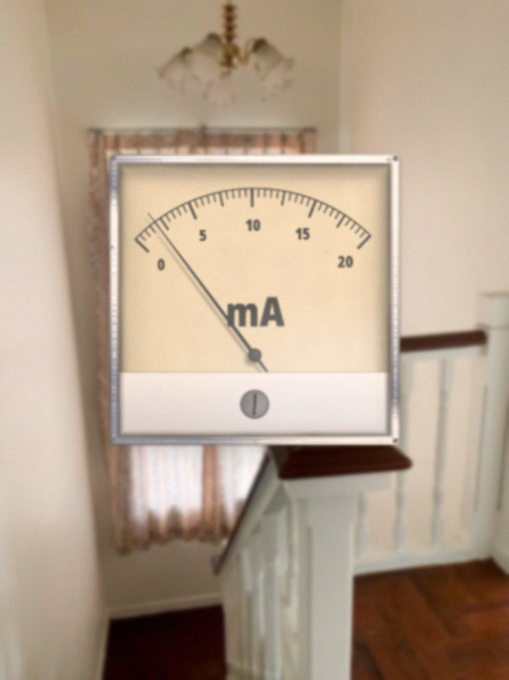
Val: 2 mA
